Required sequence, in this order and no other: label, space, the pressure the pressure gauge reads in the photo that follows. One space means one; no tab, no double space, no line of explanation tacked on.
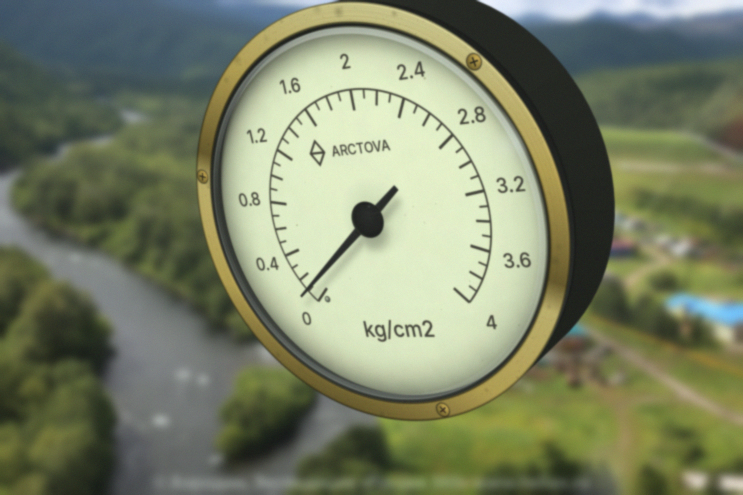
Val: 0.1 kg/cm²
